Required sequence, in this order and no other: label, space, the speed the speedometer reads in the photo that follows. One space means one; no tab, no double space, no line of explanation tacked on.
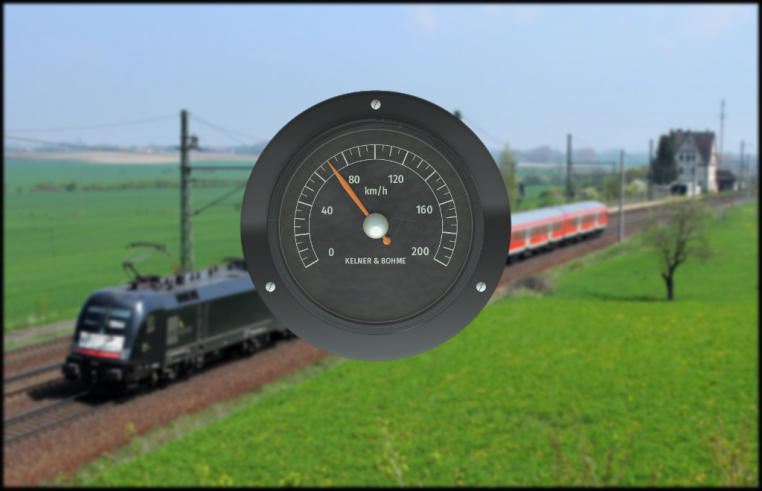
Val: 70 km/h
